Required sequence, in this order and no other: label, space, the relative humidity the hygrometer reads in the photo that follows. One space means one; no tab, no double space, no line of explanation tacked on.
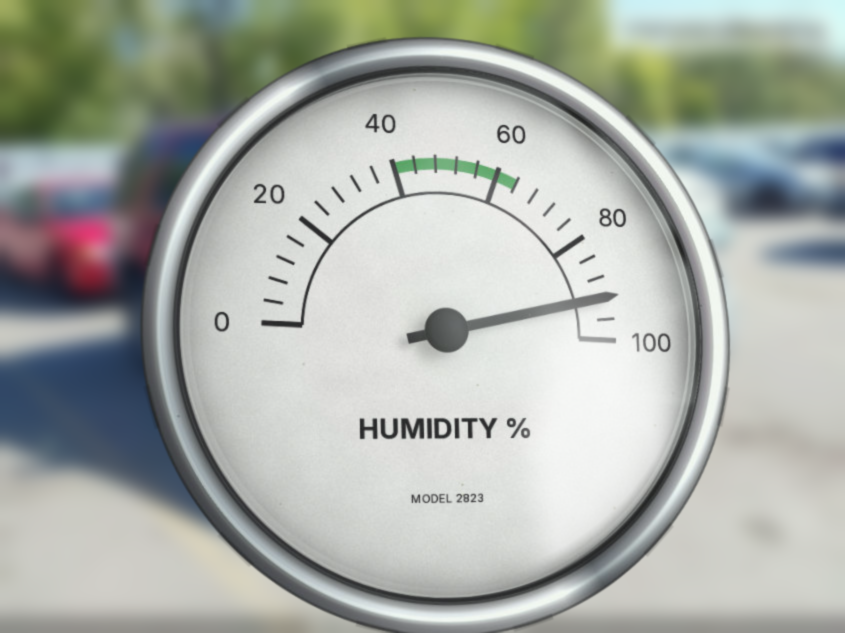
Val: 92 %
